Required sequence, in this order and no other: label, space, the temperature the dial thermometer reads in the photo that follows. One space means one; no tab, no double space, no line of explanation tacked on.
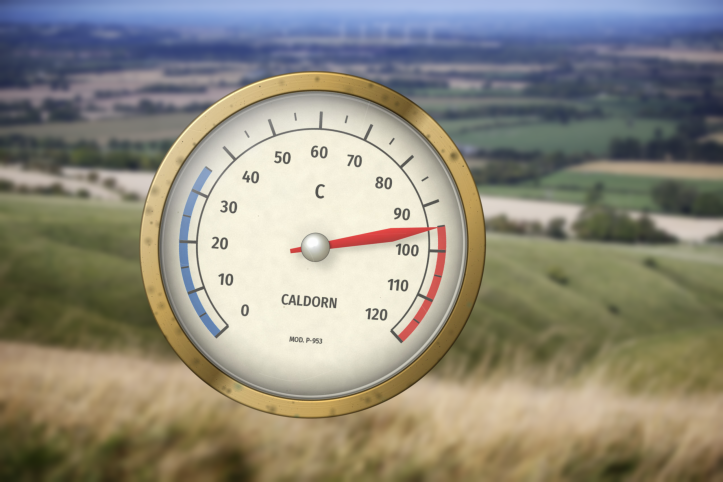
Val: 95 °C
